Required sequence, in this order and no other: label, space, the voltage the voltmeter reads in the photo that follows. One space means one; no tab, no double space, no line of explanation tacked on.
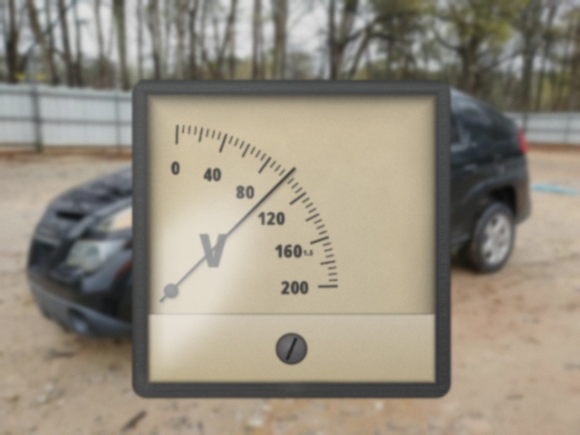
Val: 100 V
